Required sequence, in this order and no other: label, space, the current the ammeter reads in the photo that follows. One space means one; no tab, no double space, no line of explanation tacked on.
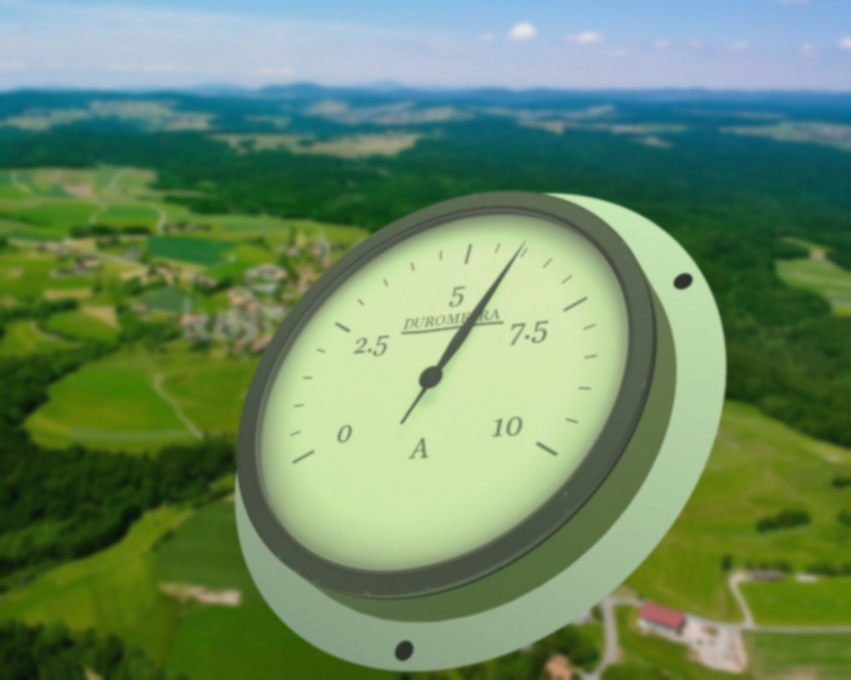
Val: 6 A
